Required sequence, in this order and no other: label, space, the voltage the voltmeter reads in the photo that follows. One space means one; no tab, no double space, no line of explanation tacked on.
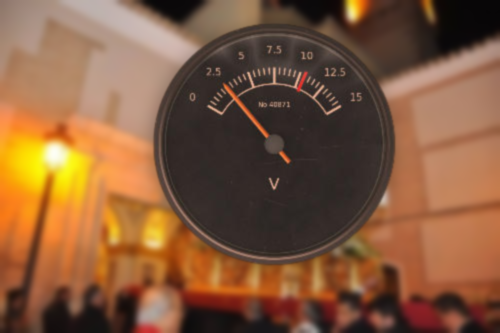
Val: 2.5 V
